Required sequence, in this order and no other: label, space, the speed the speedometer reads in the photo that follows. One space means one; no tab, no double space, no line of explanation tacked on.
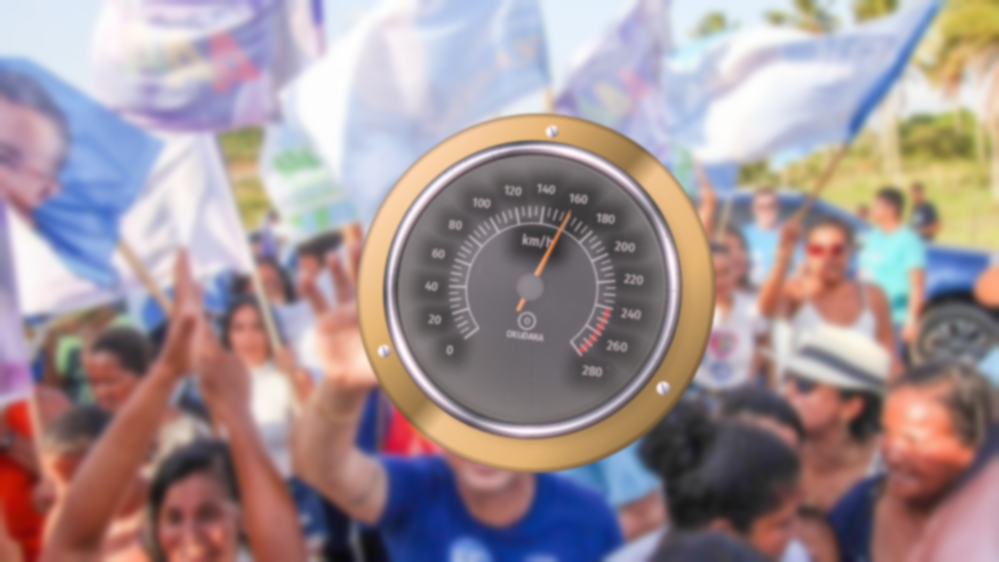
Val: 160 km/h
